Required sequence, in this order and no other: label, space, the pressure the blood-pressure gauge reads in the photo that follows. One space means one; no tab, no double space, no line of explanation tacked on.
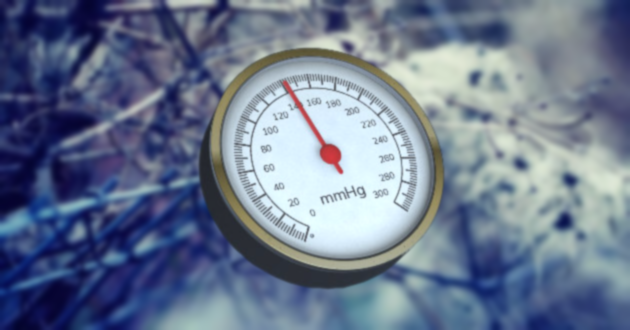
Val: 140 mmHg
